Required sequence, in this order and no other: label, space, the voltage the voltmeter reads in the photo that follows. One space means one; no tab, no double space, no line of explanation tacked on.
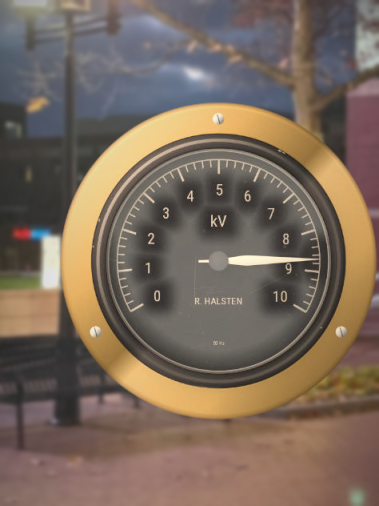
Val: 8.7 kV
